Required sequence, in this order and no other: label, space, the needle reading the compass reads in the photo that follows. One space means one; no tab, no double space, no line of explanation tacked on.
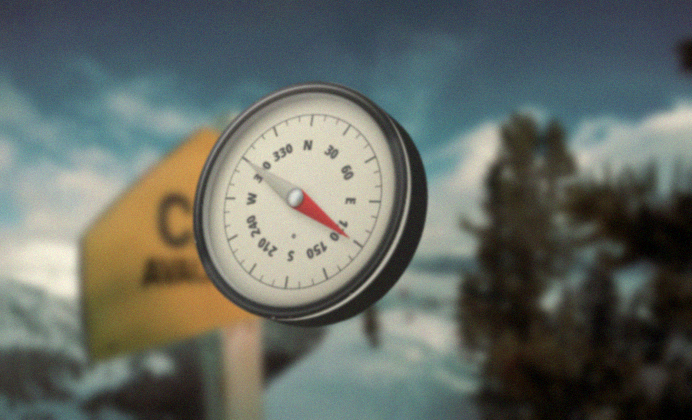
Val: 120 °
